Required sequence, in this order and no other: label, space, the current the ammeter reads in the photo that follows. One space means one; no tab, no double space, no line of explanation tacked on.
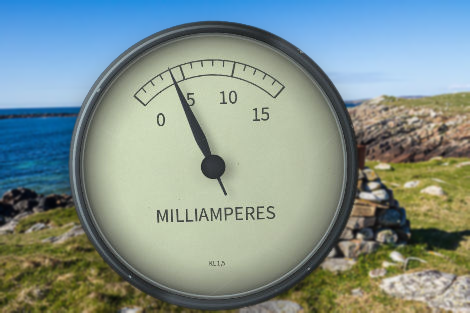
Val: 4 mA
